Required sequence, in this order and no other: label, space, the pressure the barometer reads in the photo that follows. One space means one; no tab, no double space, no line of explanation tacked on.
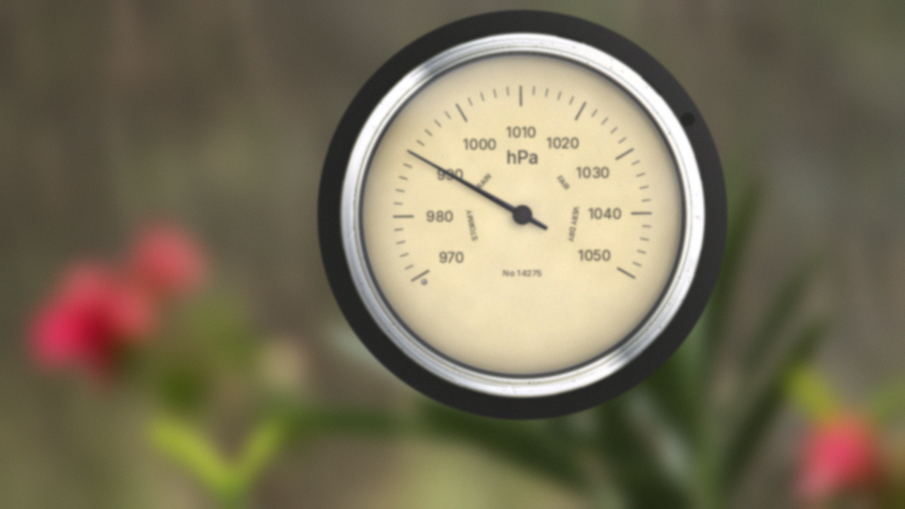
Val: 990 hPa
